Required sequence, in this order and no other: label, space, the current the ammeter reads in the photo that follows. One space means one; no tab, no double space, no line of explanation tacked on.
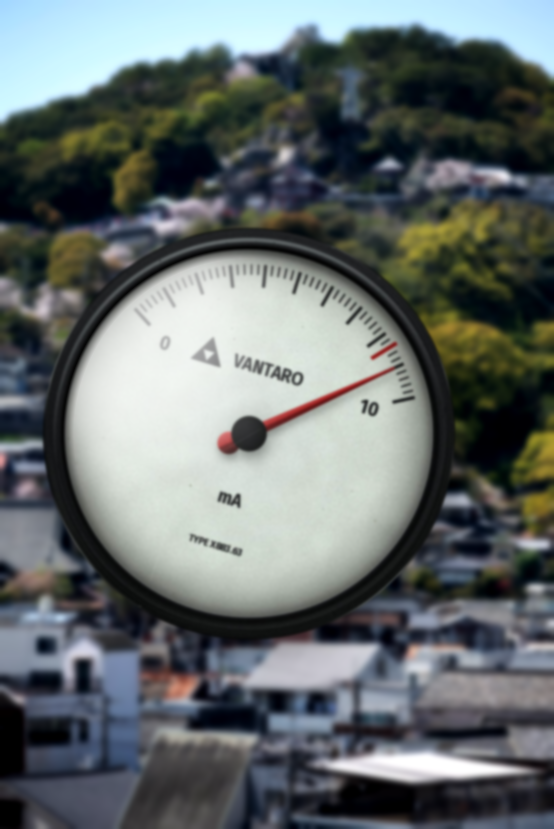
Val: 9 mA
